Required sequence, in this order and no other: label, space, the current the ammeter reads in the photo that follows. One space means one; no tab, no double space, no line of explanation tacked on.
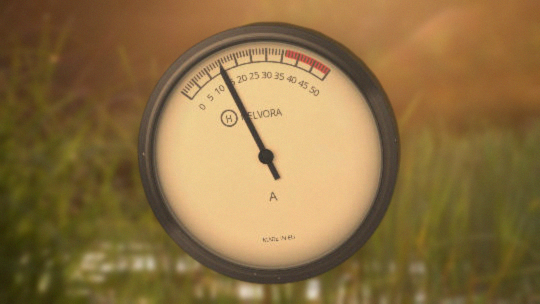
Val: 15 A
